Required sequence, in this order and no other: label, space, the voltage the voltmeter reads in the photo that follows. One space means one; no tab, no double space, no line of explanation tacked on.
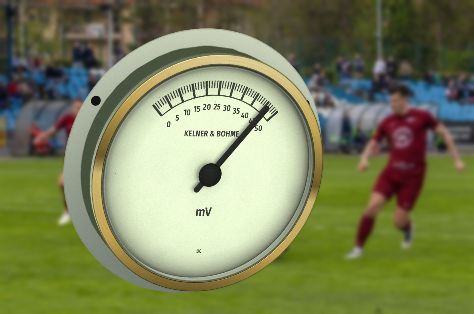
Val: 45 mV
